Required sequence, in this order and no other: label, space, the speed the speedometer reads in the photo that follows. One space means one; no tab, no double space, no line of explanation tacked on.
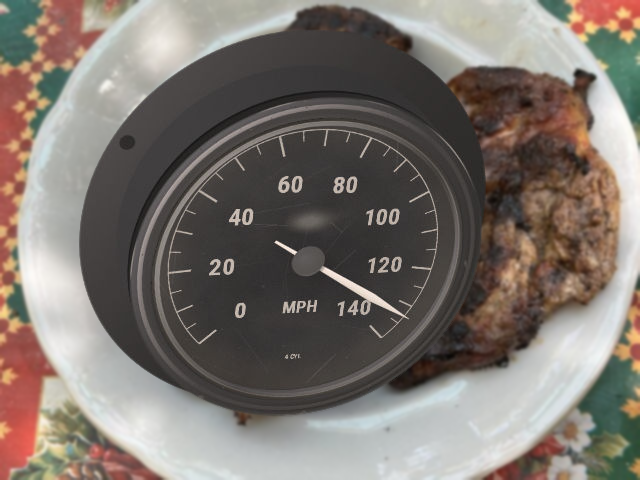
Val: 132.5 mph
